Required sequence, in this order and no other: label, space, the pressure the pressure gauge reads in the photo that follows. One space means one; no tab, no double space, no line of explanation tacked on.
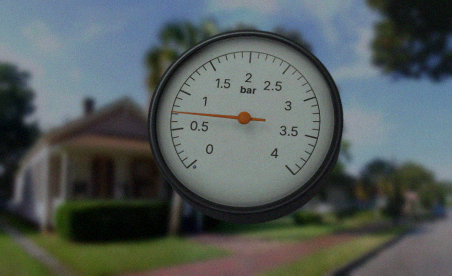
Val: 0.7 bar
